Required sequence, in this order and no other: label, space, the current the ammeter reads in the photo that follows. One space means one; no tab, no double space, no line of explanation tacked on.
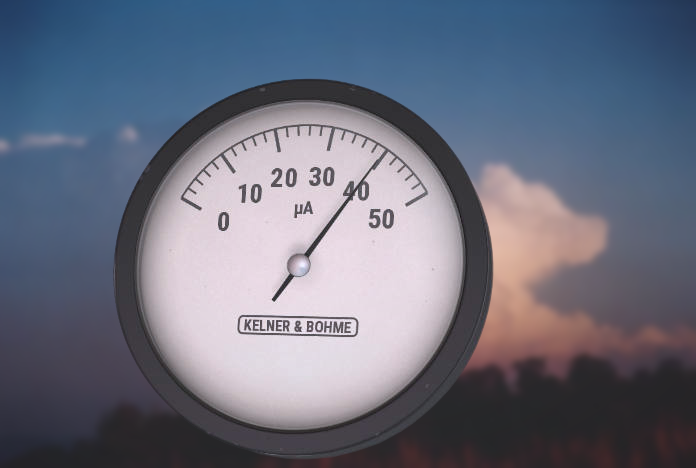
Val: 40 µA
